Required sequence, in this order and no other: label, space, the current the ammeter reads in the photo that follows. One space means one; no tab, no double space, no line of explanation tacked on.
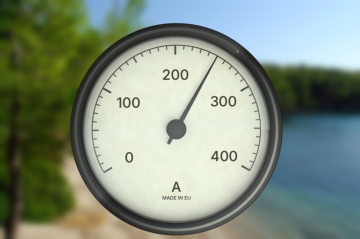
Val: 250 A
